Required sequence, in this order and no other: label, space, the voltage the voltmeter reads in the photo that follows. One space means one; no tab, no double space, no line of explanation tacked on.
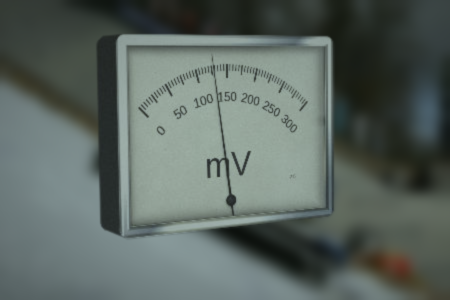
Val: 125 mV
